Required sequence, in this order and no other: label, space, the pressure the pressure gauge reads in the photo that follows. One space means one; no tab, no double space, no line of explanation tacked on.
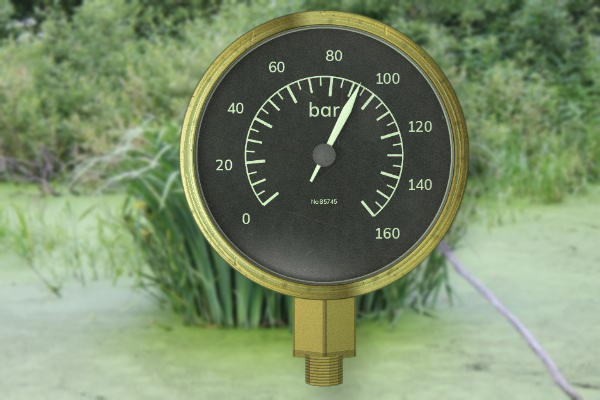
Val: 92.5 bar
